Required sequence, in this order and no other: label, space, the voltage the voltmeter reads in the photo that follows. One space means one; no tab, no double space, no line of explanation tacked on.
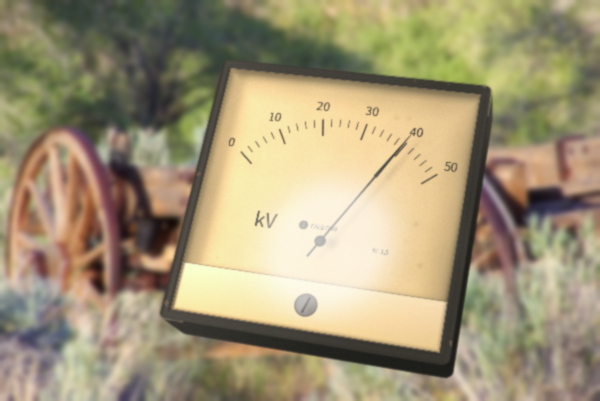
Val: 40 kV
